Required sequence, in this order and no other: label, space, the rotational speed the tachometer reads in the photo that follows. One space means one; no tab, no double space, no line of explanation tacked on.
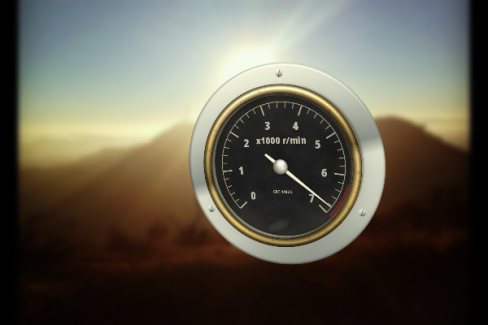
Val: 6800 rpm
